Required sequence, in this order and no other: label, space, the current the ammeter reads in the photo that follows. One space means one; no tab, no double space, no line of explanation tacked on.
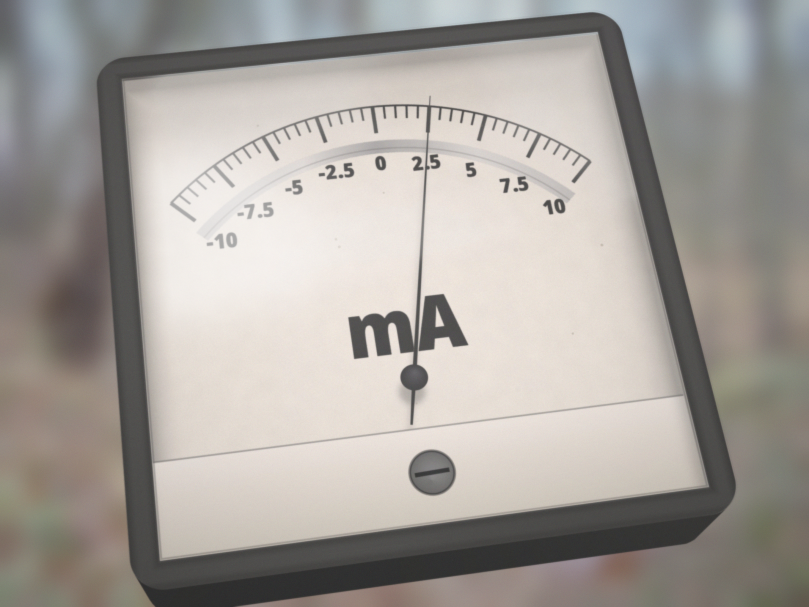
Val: 2.5 mA
